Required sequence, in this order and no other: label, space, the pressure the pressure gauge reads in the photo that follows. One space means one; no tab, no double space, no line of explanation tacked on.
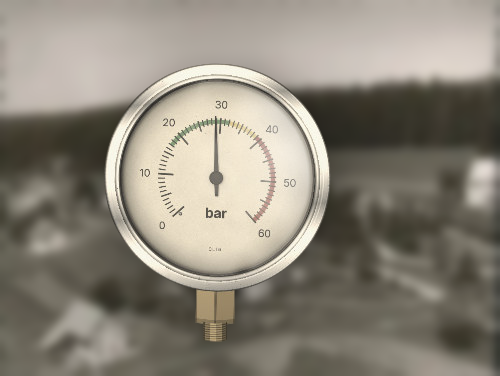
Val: 29 bar
